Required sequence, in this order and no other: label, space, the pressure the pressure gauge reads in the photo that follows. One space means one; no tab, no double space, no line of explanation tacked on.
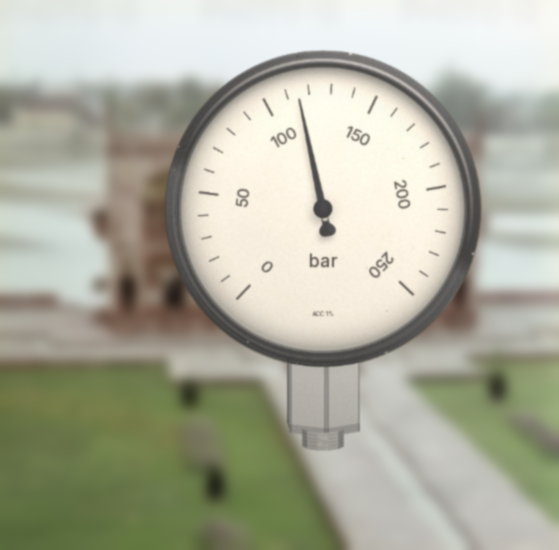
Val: 115 bar
